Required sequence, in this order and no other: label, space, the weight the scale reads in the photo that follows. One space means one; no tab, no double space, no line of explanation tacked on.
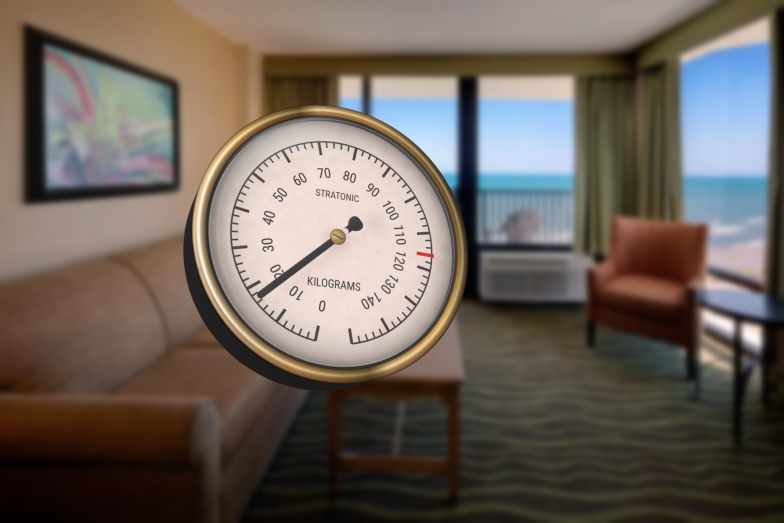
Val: 17 kg
